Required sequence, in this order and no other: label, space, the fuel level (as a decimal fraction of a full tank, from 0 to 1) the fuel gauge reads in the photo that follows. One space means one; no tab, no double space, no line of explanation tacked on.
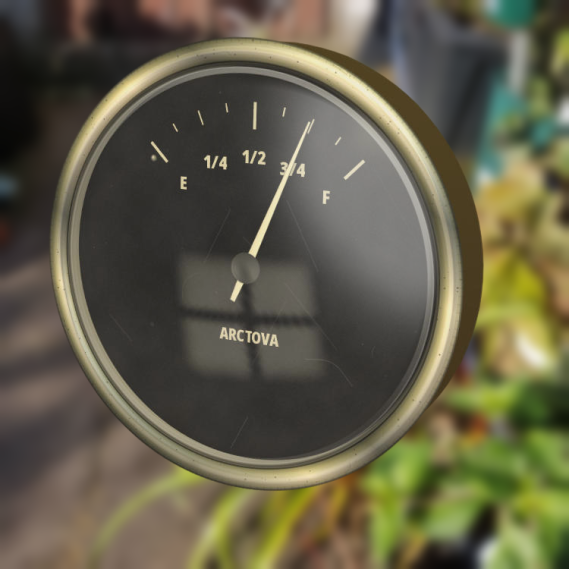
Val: 0.75
